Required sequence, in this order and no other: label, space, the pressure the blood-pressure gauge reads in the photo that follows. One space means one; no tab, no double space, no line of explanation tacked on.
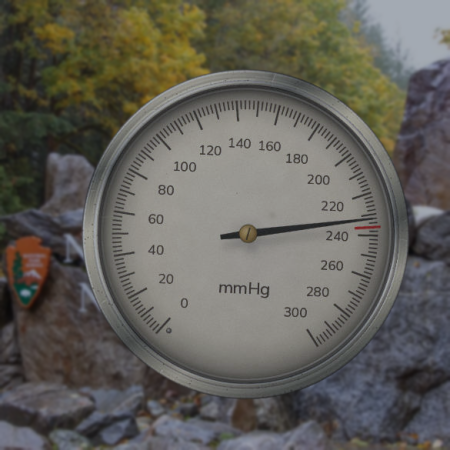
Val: 232 mmHg
